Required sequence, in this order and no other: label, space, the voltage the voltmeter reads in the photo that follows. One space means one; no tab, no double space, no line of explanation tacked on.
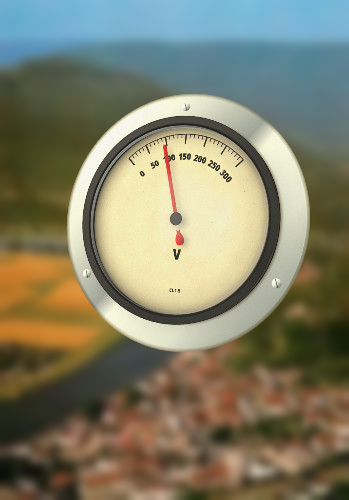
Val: 100 V
